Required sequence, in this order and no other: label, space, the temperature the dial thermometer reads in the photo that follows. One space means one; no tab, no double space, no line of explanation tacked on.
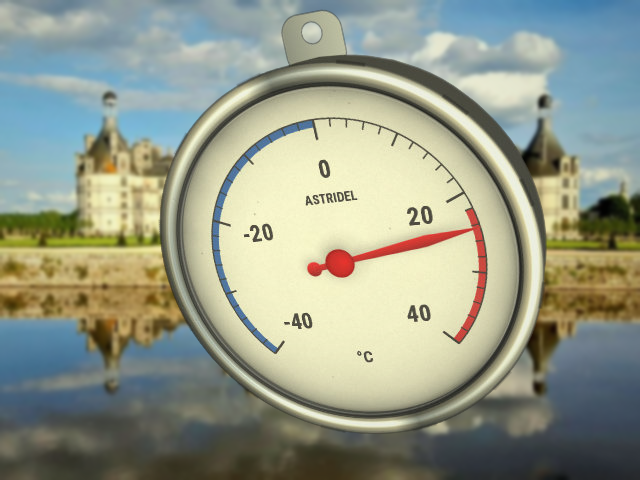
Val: 24 °C
